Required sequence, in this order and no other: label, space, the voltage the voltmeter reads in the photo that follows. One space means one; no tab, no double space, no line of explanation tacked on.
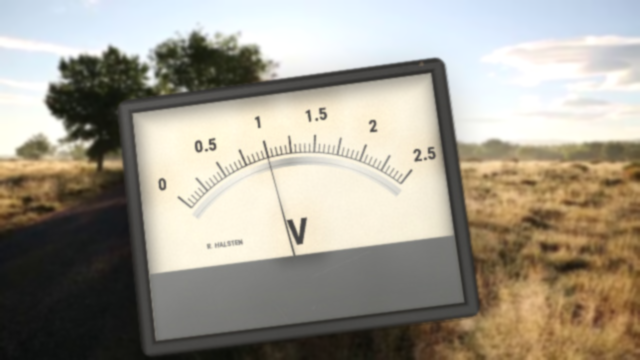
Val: 1 V
